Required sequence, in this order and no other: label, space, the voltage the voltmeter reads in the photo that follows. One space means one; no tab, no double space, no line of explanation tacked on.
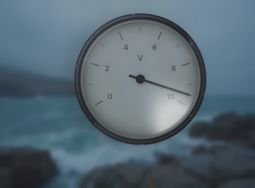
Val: 9.5 V
